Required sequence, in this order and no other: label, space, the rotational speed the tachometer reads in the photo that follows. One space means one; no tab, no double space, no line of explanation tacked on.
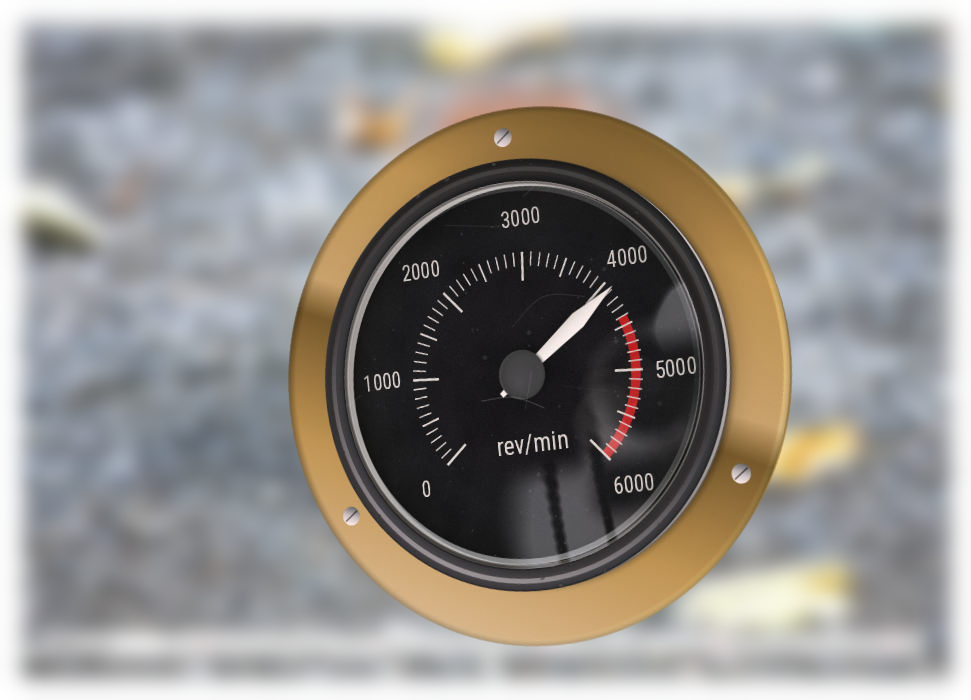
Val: 4100 rpm
